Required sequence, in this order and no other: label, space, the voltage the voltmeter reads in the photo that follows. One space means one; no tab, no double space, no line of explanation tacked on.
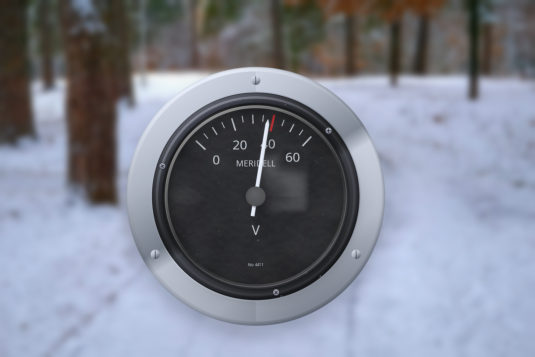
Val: 37.5 V
